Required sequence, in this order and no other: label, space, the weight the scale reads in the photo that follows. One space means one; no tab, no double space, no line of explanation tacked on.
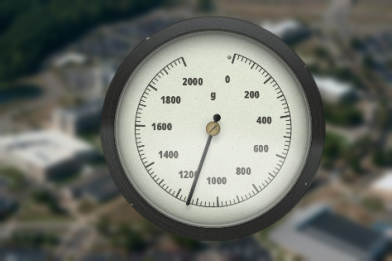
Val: 1140 g
